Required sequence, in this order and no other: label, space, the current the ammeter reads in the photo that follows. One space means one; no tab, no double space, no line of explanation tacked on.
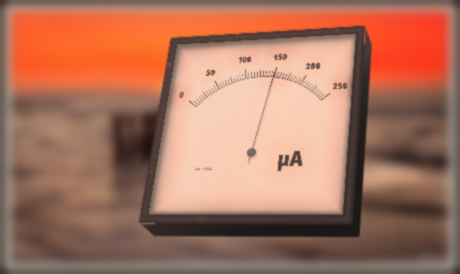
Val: 150 µA
